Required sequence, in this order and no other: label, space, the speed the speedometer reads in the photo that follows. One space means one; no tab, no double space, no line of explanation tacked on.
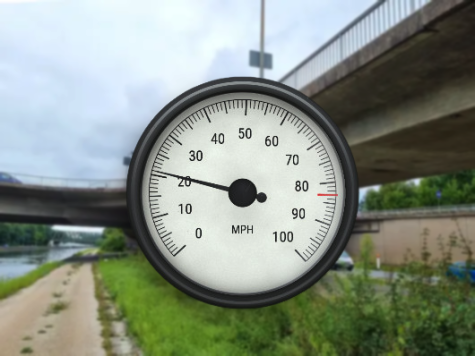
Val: 21 mph
